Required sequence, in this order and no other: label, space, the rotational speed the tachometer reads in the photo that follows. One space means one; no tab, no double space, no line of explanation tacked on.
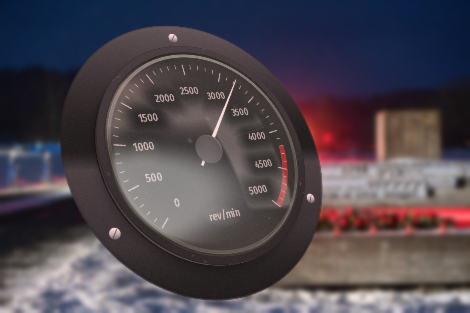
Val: 3200 rpm
